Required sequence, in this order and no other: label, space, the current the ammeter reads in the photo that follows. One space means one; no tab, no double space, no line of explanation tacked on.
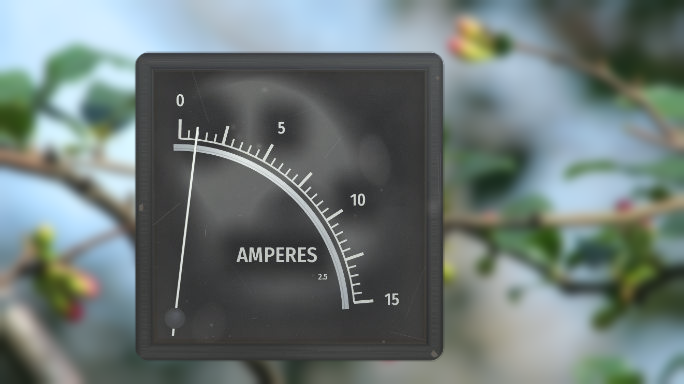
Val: 1 A
